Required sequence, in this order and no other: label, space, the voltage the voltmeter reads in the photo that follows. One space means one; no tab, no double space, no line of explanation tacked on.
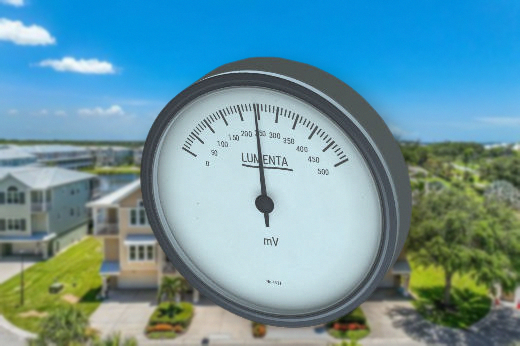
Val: 250 mV
